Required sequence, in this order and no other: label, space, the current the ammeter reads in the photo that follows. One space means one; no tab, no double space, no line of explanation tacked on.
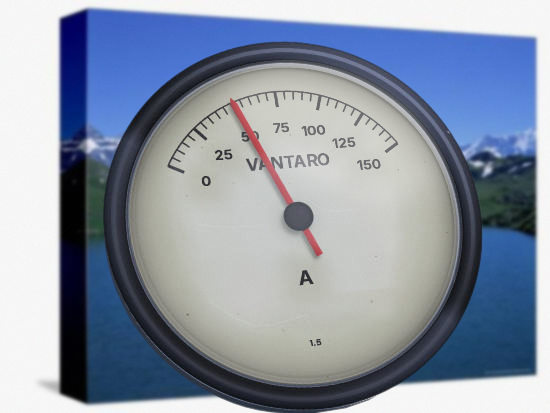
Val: 50 A
